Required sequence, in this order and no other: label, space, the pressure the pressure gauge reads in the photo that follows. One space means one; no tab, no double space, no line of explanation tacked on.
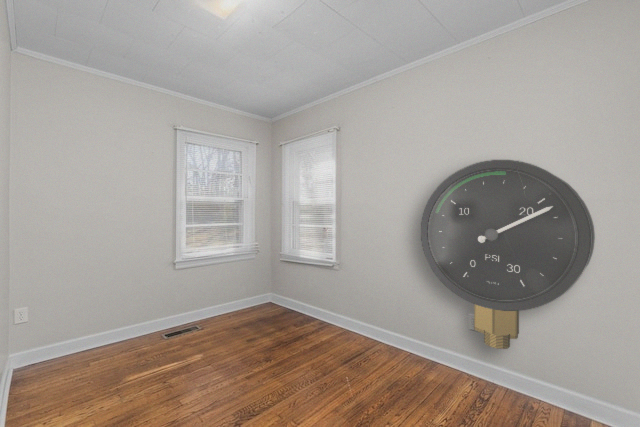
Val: 21 psi
